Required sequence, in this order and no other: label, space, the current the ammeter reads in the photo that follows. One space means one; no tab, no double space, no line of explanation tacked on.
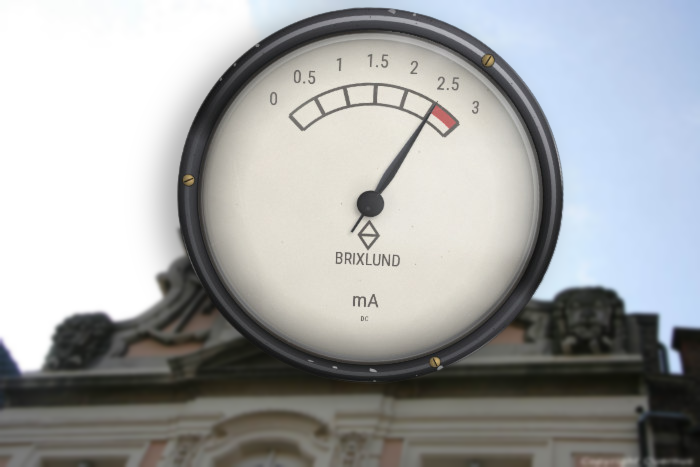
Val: 2.5 mA
